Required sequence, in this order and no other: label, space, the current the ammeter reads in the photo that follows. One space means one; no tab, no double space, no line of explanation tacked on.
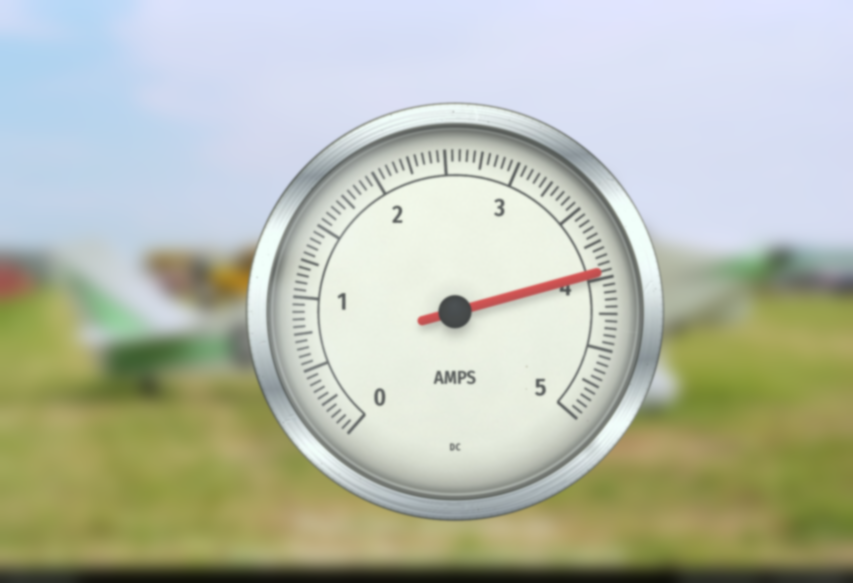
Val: 3.95 A
